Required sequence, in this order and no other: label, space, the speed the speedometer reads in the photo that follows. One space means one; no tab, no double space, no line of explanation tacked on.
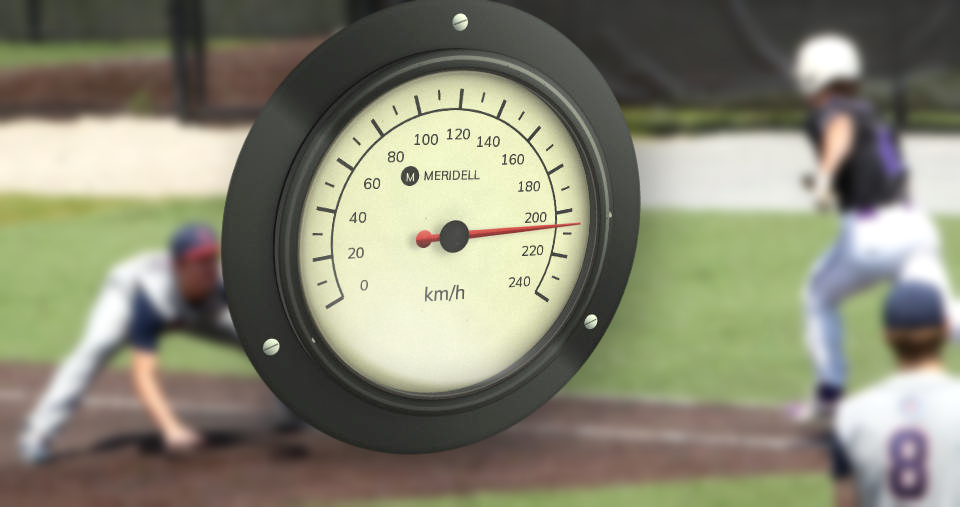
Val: 205 km/h
